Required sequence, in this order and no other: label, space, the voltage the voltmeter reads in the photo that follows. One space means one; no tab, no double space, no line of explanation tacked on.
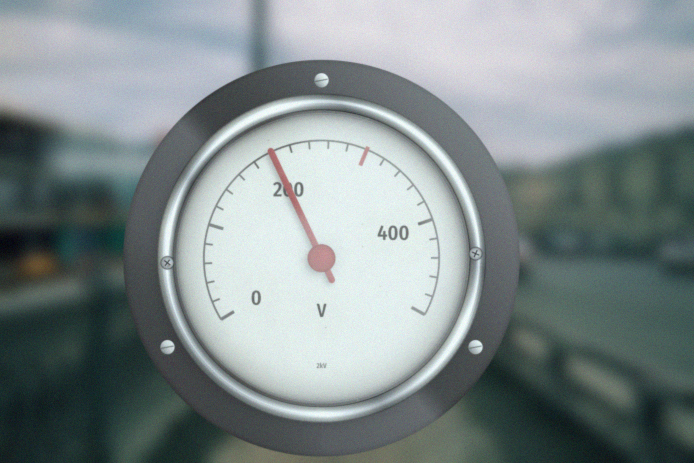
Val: 200 V
